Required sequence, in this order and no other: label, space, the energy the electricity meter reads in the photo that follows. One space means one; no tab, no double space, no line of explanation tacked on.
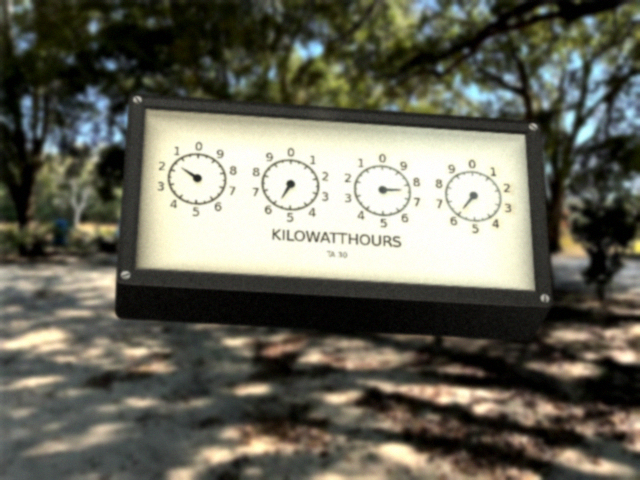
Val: 1576 kWh
